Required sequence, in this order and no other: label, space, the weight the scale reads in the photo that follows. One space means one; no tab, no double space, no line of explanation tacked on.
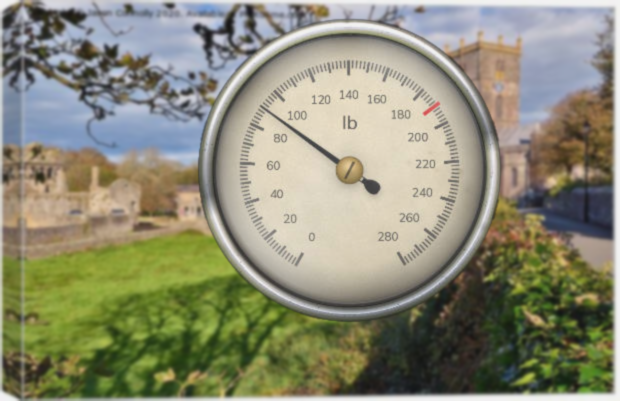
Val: 90 lb
